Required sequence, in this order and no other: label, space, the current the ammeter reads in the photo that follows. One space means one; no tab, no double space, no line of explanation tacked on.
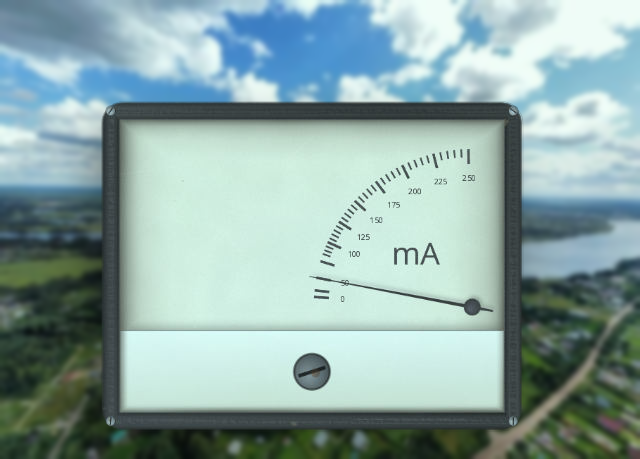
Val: 50 mA
